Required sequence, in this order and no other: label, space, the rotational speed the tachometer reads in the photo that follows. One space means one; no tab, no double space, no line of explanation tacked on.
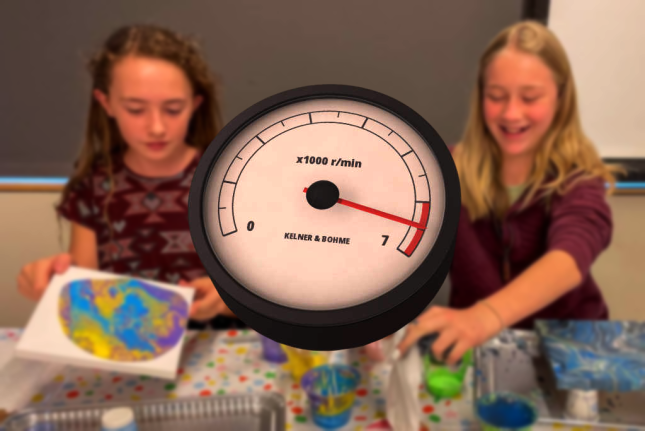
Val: 6500 rpm
